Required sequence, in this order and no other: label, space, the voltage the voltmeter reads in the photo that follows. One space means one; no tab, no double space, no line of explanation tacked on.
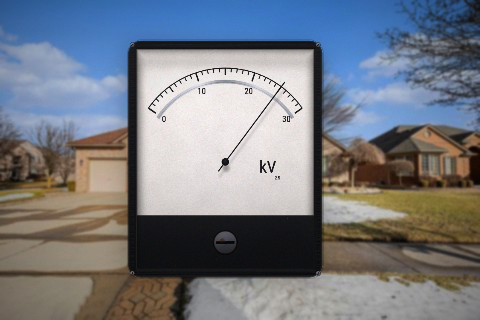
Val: 25 kV
